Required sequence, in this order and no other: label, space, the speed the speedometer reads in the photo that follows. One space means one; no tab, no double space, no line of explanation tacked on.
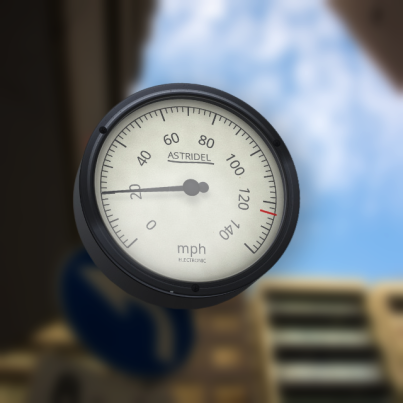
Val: 20 mph
